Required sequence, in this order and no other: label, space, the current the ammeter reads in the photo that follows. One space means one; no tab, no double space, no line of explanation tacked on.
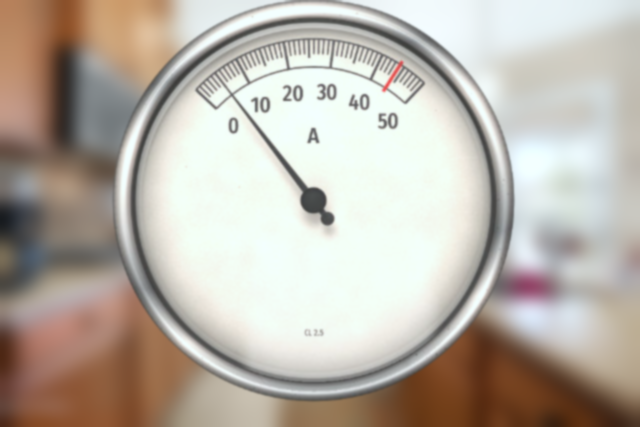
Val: 5 A
